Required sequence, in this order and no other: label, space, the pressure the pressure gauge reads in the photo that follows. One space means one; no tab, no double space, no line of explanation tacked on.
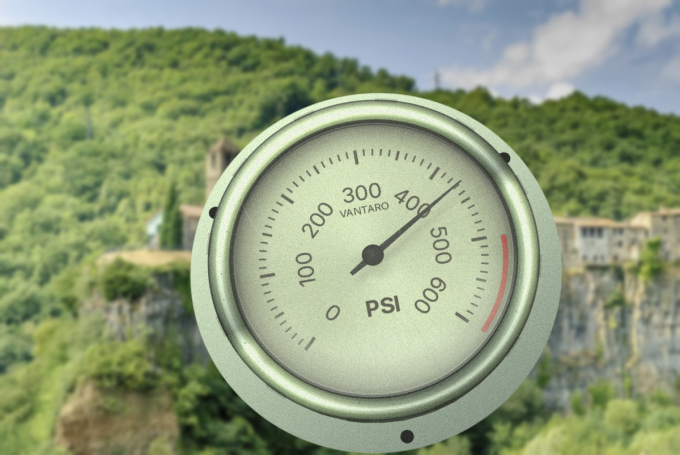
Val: 430 psi
